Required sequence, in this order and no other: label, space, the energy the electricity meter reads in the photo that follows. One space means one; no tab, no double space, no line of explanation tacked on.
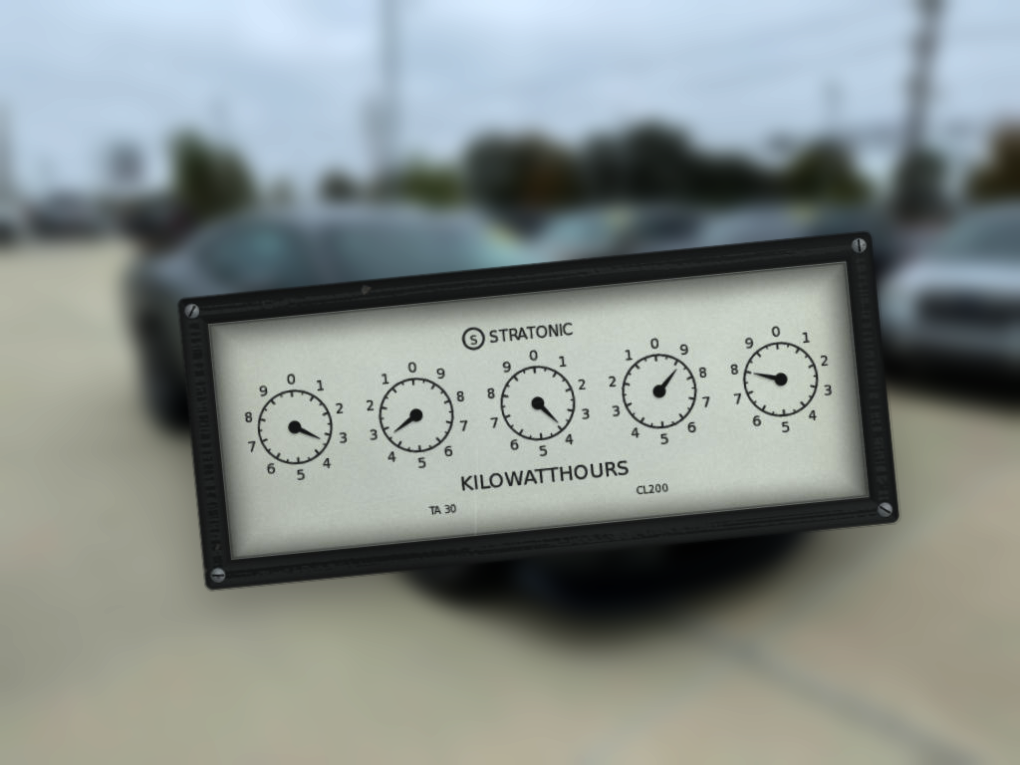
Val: 33388 kWh
